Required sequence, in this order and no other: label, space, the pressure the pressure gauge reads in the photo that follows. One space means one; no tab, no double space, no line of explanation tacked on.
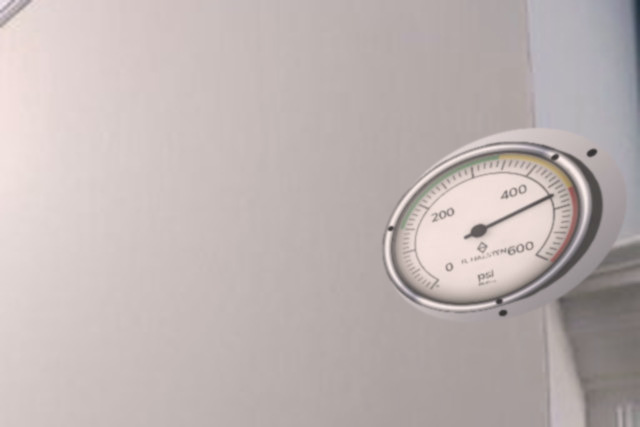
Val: 470 psi
